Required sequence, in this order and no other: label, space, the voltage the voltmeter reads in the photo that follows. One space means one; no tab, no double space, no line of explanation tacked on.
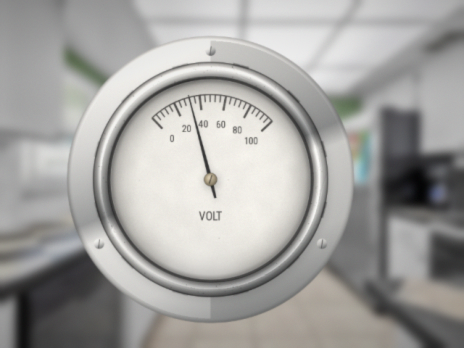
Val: 32 V
